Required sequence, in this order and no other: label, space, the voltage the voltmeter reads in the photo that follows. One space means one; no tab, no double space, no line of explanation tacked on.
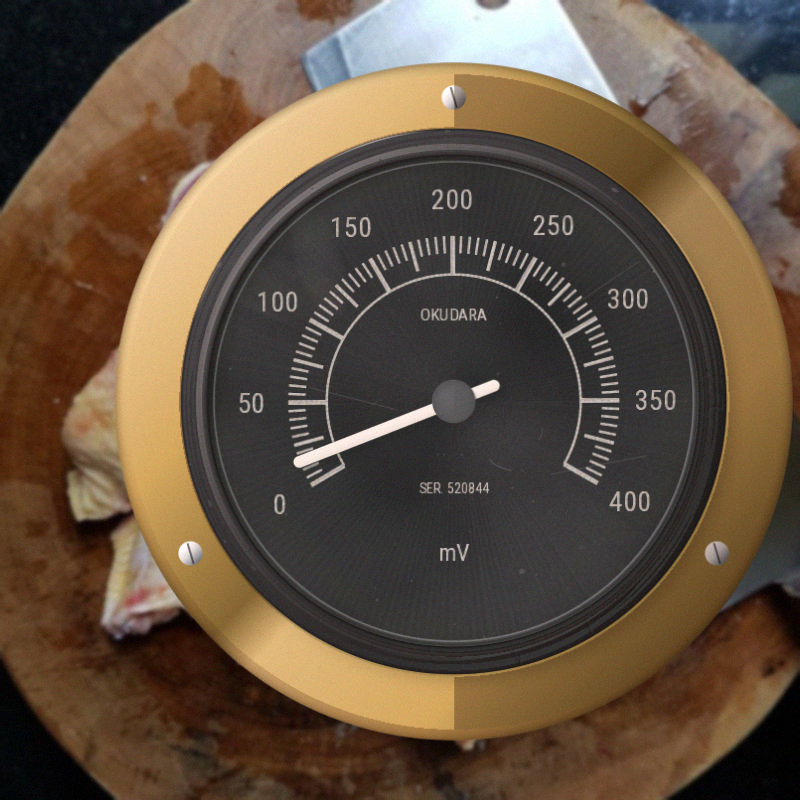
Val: 15 mV
